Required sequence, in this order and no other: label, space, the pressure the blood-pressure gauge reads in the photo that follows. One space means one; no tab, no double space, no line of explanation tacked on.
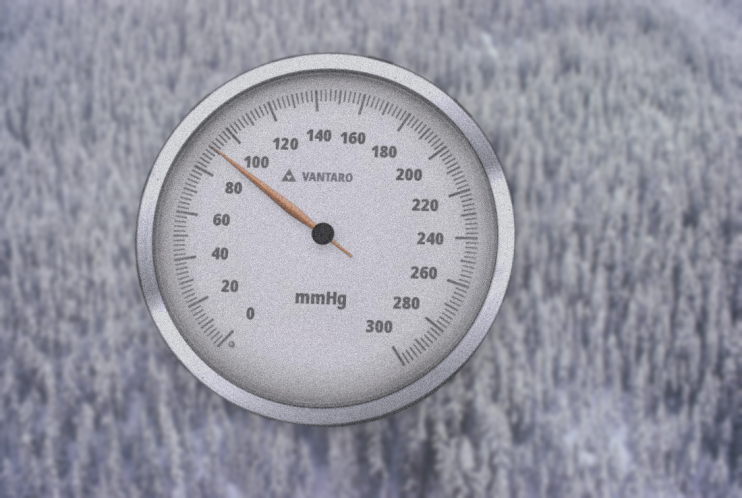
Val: 90 mmHg
